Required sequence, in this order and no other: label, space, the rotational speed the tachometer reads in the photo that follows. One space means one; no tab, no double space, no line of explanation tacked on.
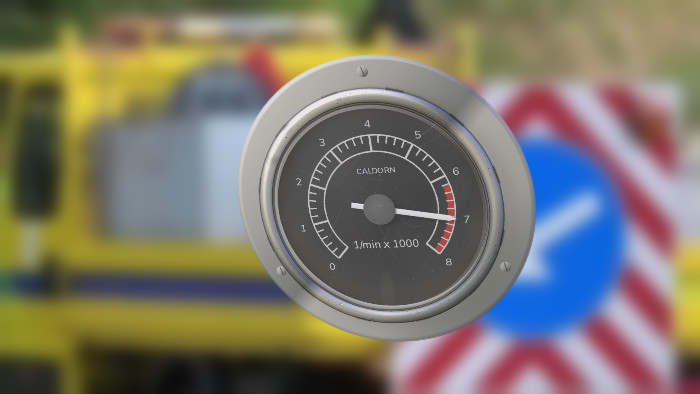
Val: 7000 rpm
